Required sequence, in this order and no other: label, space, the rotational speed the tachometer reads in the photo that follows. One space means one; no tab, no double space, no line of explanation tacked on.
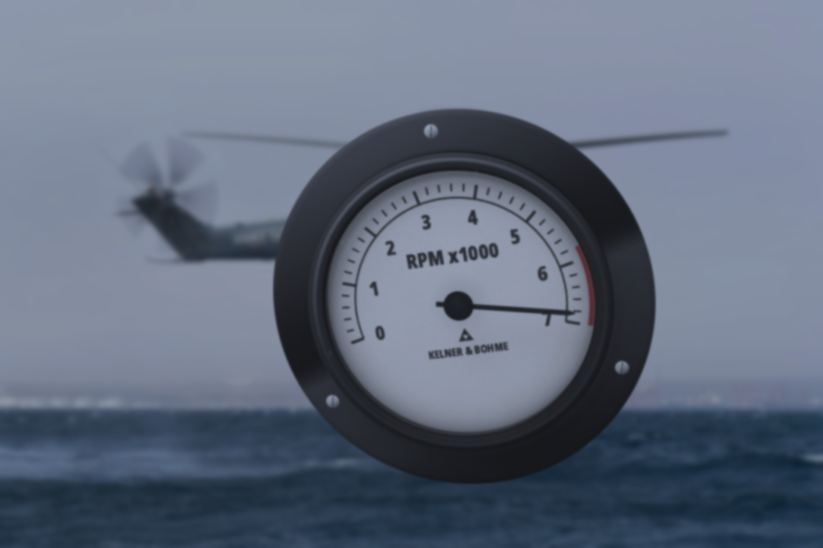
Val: 6800 rpm
